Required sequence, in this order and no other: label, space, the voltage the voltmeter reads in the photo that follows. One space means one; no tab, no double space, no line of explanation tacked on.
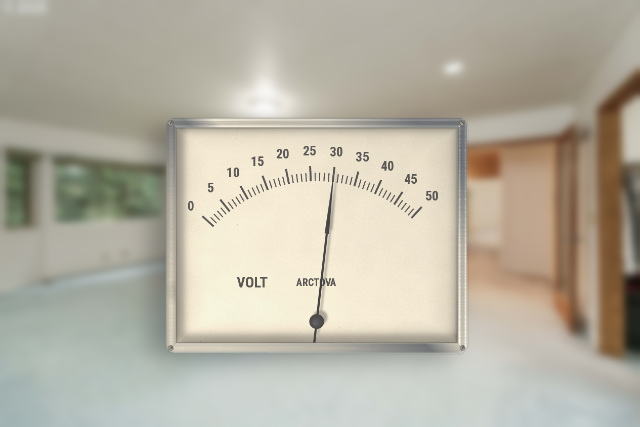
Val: 30 V
